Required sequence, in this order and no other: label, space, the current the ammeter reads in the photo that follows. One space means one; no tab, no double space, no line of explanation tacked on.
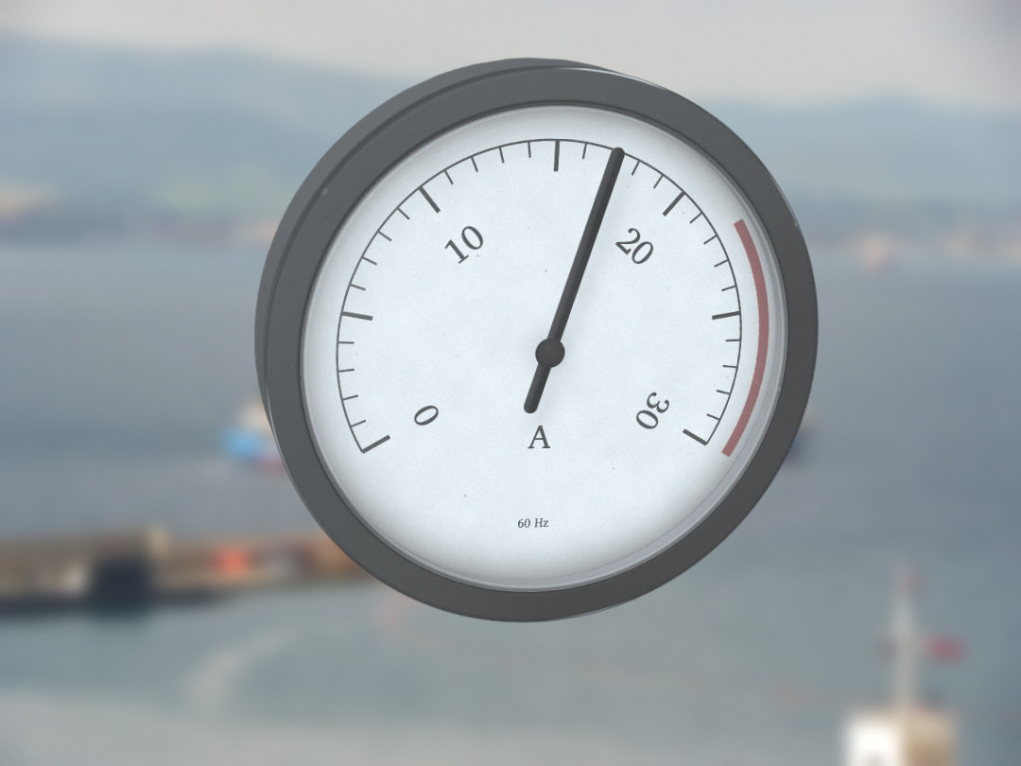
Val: 17 A
